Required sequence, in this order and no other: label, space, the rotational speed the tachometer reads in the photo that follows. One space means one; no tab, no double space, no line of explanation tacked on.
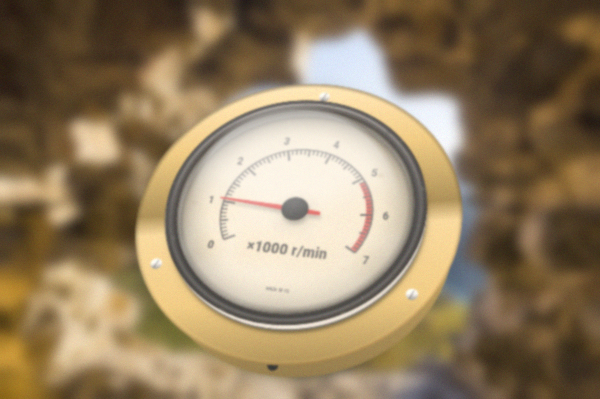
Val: 1000 rpm
